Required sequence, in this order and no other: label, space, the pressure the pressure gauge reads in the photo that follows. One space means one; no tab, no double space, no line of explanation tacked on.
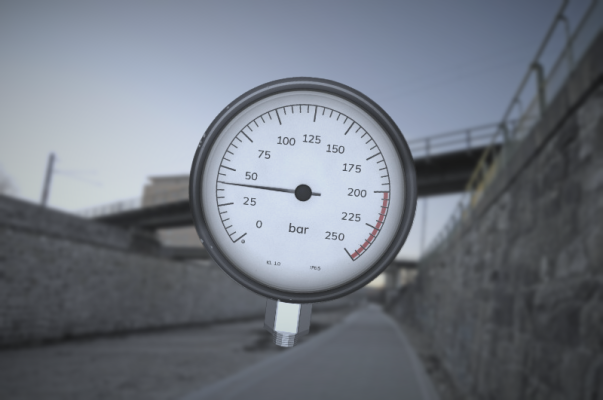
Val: 40 bar
